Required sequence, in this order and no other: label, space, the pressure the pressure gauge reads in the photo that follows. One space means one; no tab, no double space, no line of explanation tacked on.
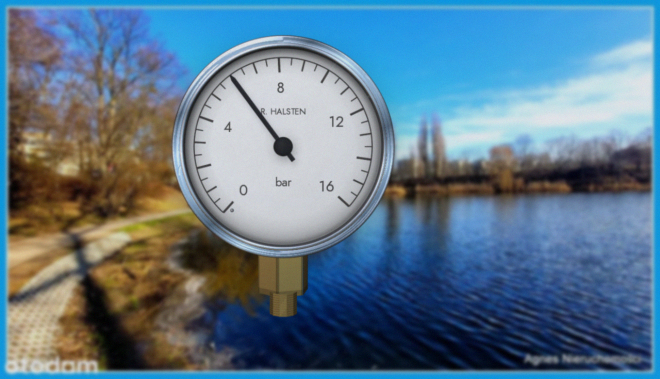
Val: 6 bar
